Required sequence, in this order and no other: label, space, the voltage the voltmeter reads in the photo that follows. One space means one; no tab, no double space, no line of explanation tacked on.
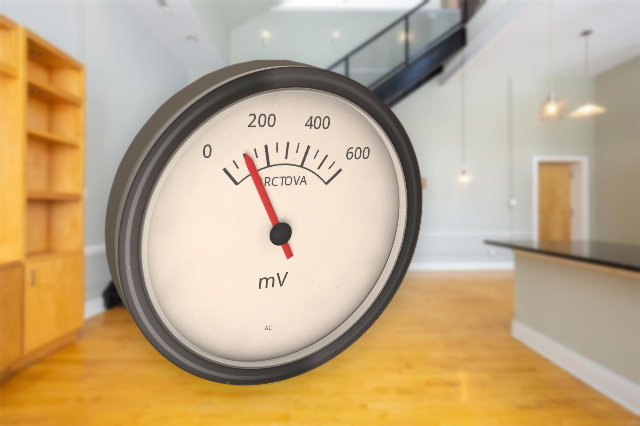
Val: 100 mV
